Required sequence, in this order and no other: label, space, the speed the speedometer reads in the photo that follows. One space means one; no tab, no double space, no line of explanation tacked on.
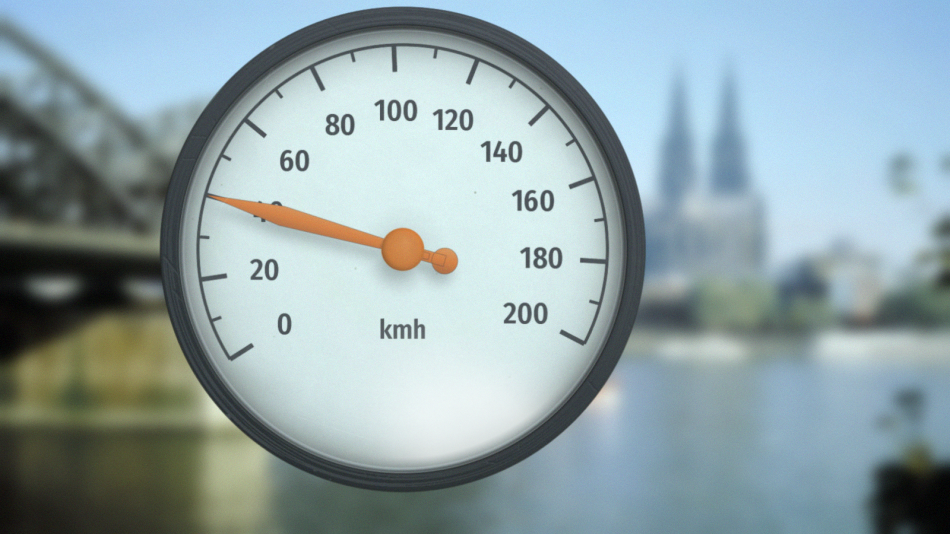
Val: 40 km/h
